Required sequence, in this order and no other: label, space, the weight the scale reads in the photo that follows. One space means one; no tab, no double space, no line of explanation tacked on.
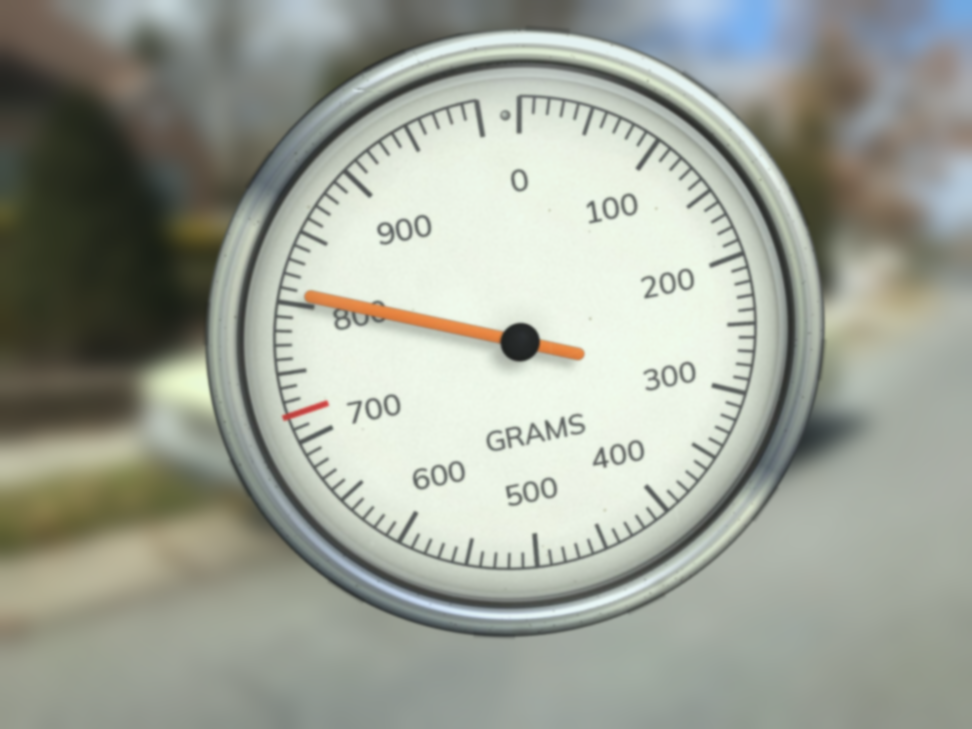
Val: 810 g
